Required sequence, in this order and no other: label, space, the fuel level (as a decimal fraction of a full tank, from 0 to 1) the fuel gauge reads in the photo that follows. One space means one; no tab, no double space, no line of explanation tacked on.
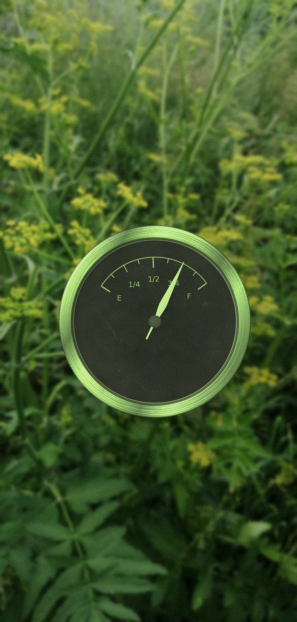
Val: 0.75
